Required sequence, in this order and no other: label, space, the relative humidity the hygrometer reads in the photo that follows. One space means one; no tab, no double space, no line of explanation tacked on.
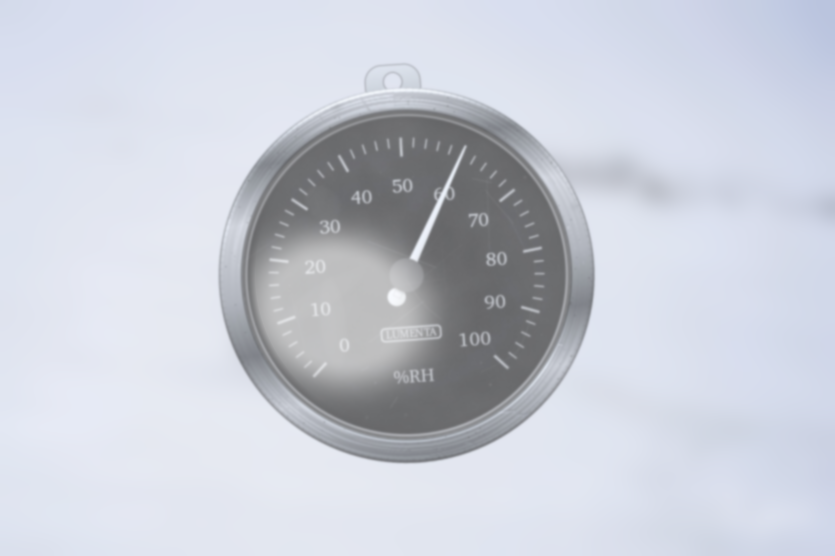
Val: 60 %
